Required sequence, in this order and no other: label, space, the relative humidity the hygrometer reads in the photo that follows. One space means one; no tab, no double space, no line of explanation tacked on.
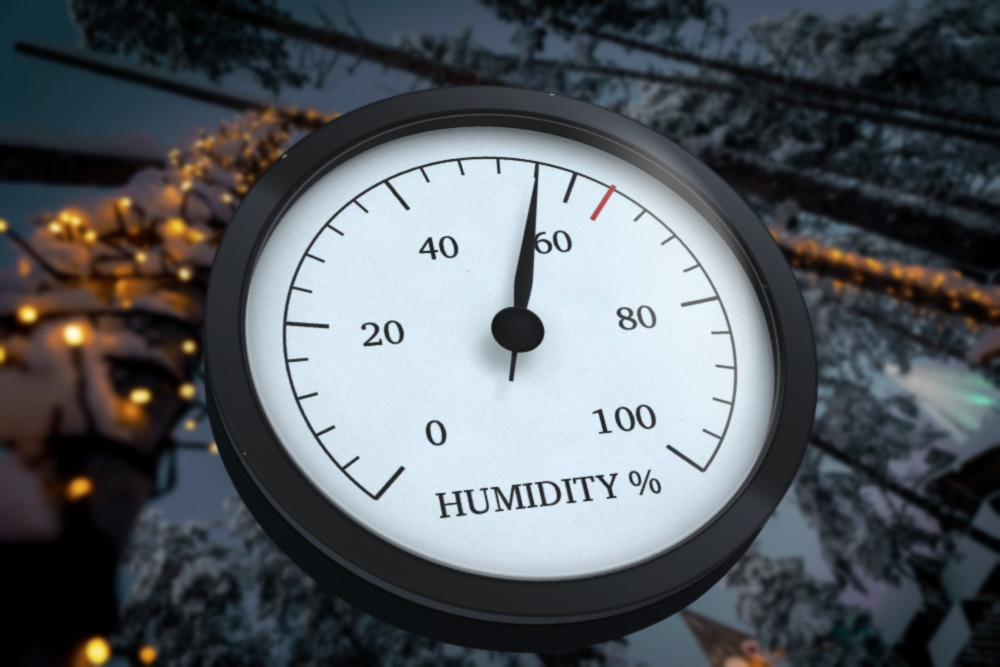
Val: 56 %
